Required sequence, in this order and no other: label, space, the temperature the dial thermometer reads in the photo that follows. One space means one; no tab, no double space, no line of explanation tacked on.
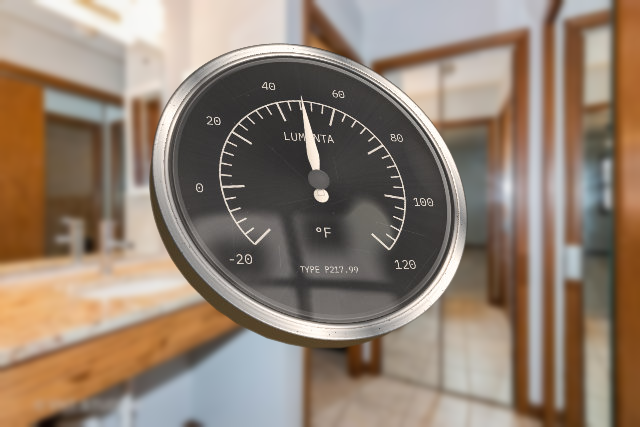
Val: 48 °F
